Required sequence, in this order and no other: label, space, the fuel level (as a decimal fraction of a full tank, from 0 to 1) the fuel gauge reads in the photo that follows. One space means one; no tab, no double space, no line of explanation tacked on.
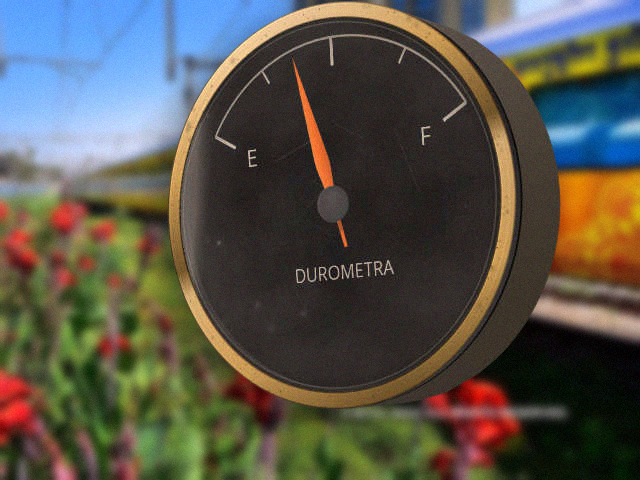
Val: 0.375
